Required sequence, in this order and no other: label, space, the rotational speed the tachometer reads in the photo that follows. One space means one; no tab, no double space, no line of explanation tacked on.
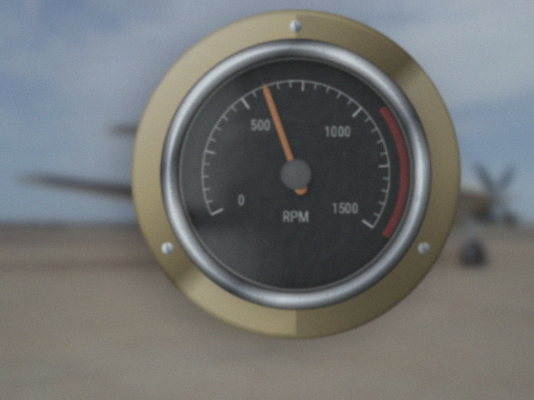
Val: 600 rpm
